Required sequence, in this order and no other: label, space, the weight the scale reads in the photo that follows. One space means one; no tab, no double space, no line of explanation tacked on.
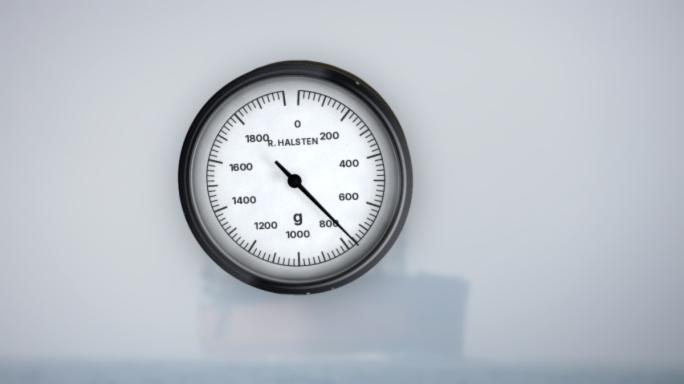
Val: 760 g
